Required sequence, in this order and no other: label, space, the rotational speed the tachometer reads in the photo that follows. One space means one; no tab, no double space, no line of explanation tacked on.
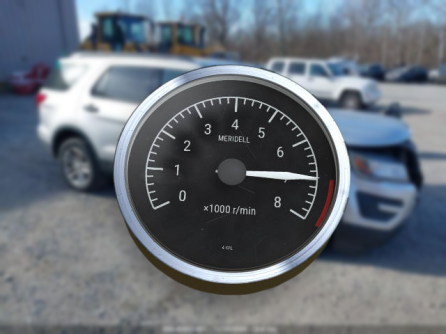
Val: 7000 rpm
